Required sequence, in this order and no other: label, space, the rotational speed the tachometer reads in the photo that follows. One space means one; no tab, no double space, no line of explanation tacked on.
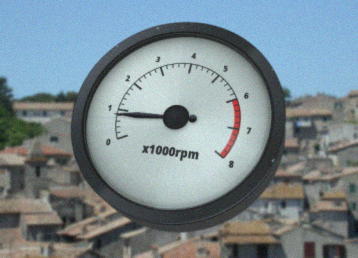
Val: 800 rpm
